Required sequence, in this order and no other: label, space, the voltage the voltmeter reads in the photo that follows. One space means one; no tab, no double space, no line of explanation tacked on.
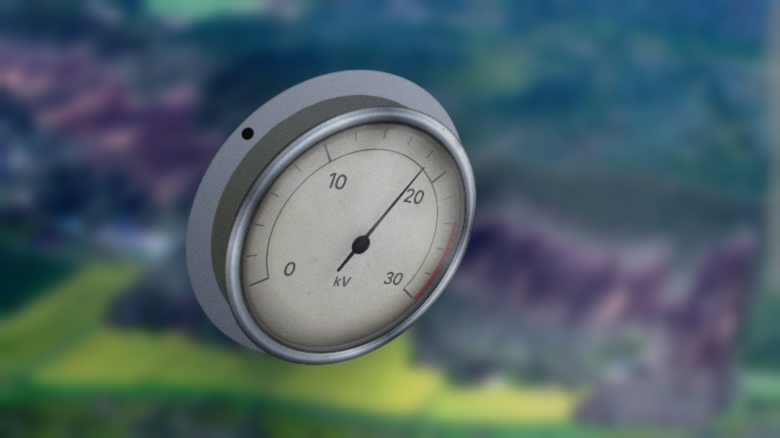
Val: 18 kV
